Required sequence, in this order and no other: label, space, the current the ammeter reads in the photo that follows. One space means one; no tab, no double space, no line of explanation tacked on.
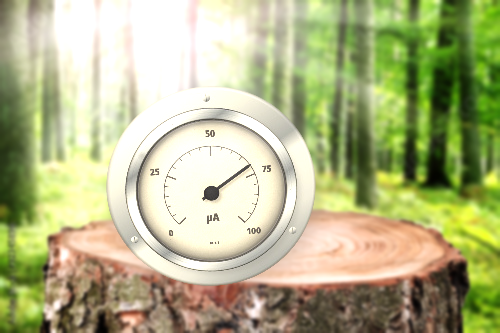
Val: 70 µA
